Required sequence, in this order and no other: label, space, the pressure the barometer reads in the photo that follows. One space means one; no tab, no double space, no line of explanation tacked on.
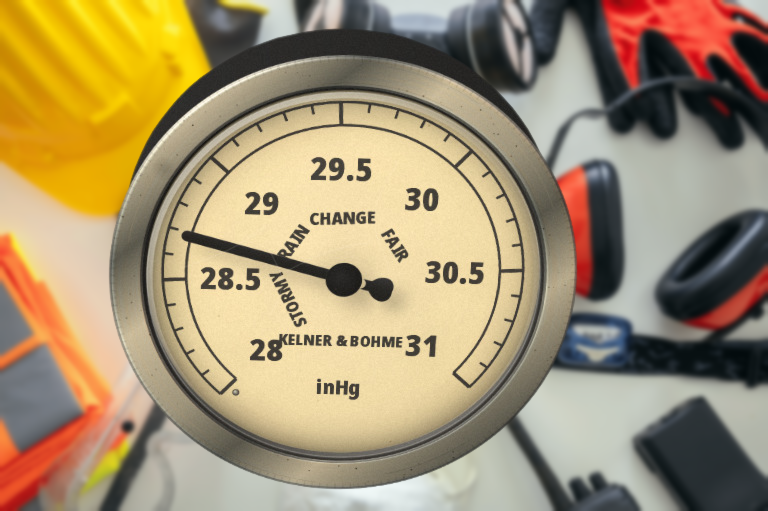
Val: 28.7 inHg
